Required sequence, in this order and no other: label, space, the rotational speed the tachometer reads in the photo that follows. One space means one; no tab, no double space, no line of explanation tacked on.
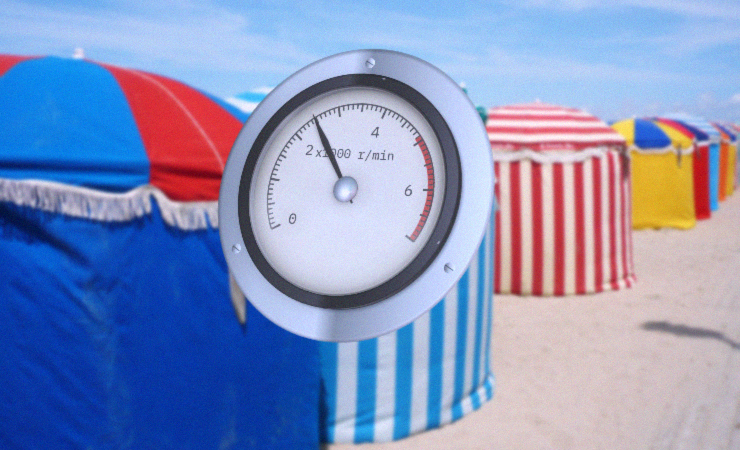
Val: 2500 rpm
